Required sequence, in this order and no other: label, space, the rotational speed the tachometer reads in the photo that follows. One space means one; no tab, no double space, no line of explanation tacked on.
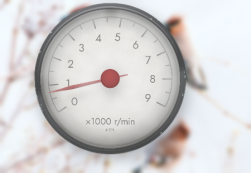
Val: 750 rpm
